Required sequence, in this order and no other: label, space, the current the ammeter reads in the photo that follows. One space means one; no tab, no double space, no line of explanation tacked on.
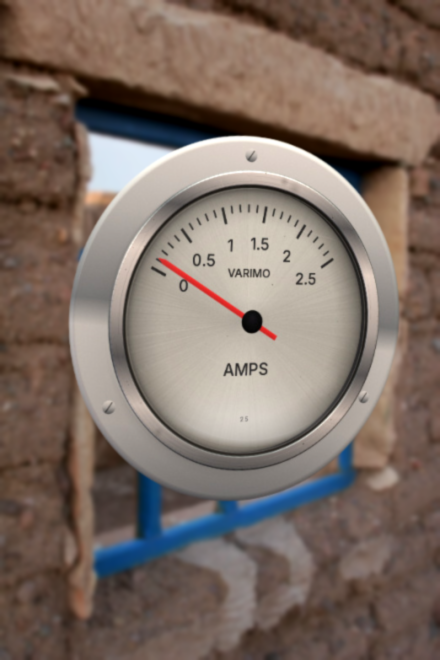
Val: 0.1 A
